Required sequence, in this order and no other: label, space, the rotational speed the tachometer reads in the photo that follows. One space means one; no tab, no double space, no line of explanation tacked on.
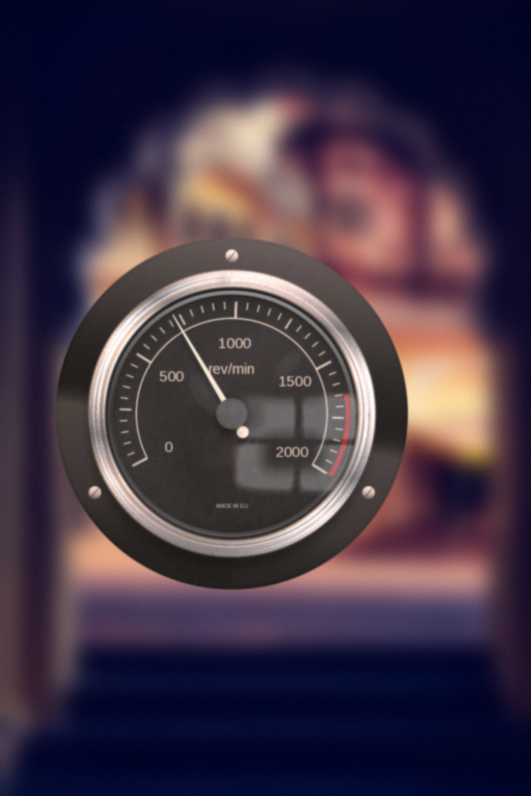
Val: 725 rpm
